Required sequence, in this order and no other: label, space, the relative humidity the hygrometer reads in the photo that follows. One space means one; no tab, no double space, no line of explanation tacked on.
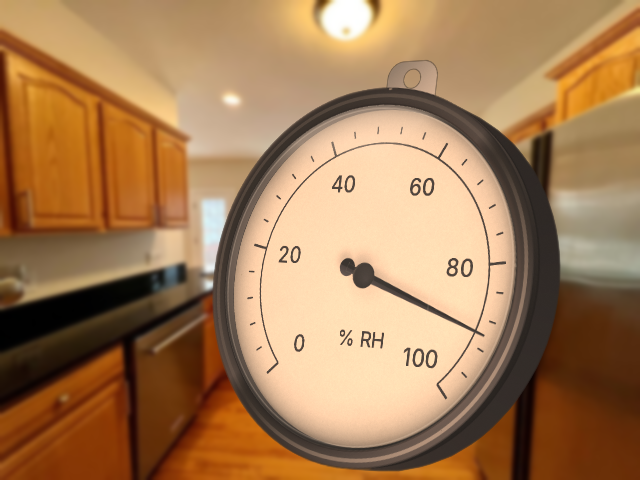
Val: 90 %
